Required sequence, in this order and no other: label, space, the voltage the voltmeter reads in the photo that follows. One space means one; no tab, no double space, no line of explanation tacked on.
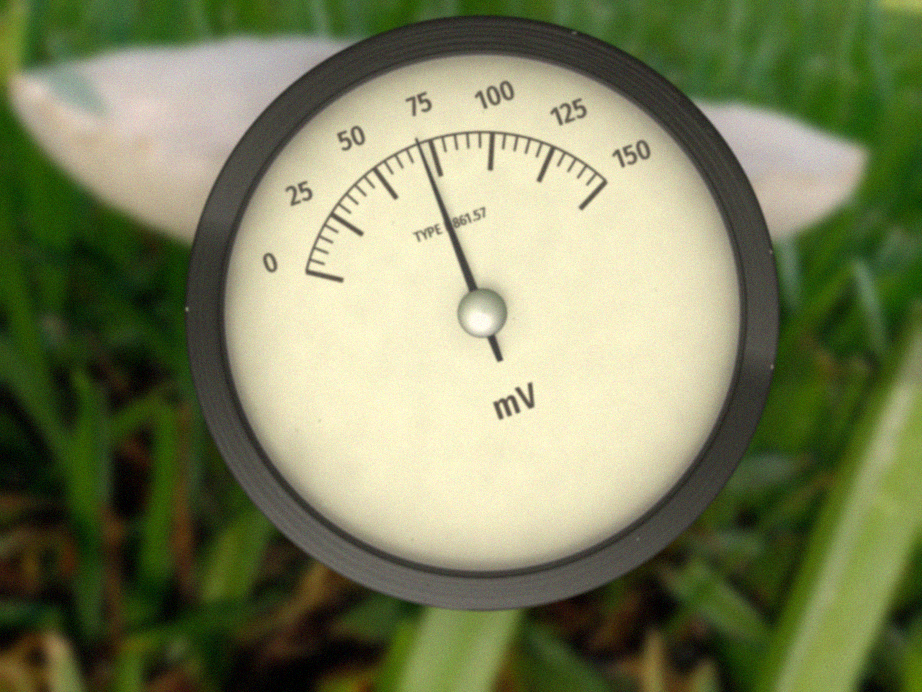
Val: 70 mV
